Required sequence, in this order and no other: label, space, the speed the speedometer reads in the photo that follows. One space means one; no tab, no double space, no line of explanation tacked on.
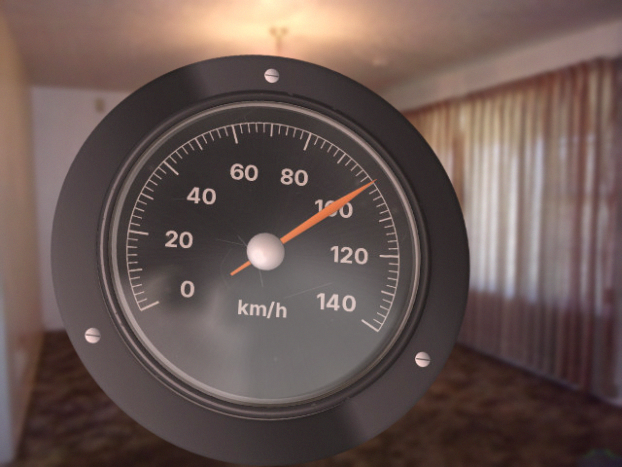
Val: 100 km/h
